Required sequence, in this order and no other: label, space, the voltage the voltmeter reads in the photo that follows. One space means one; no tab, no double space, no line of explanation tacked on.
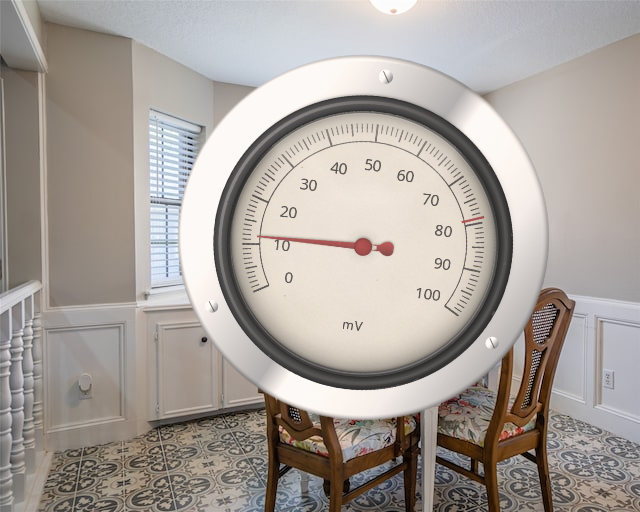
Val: 12 mV
